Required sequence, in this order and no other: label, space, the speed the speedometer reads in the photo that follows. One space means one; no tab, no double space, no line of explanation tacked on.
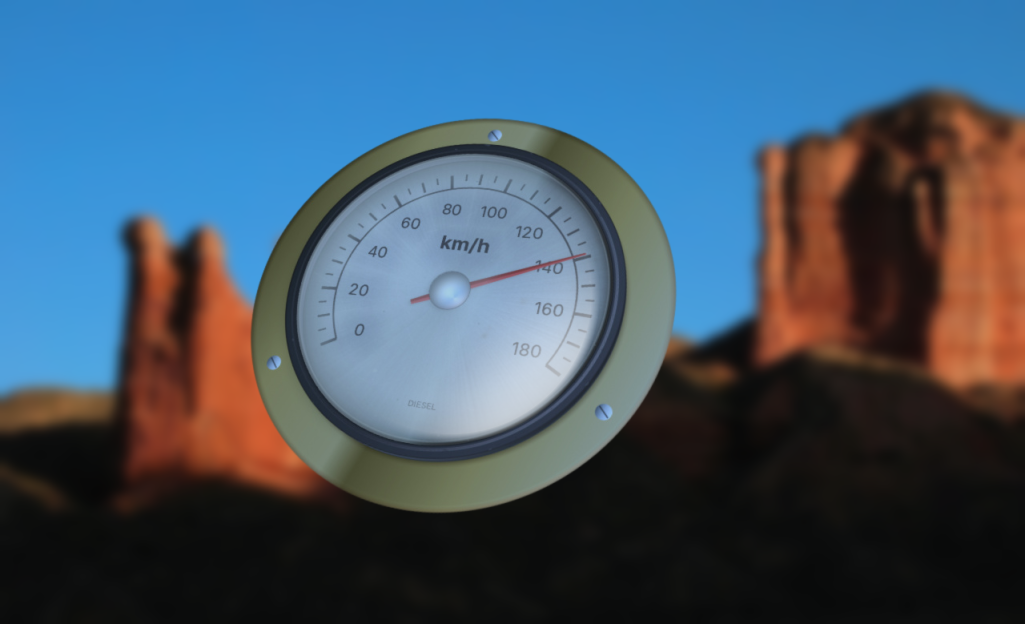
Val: 140 km/h
